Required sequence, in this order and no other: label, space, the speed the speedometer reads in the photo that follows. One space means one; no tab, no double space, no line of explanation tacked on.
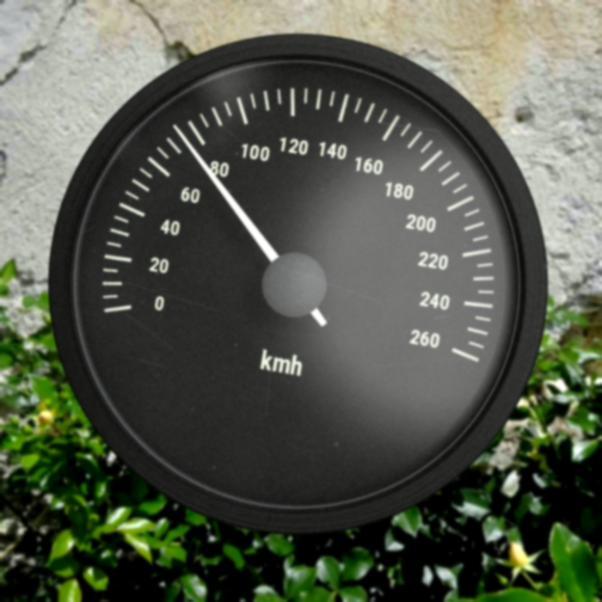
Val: 75 km/h
